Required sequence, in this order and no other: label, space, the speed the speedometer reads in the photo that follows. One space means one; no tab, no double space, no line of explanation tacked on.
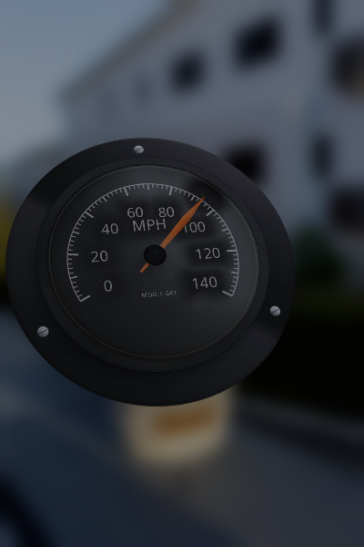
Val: 94 mph
